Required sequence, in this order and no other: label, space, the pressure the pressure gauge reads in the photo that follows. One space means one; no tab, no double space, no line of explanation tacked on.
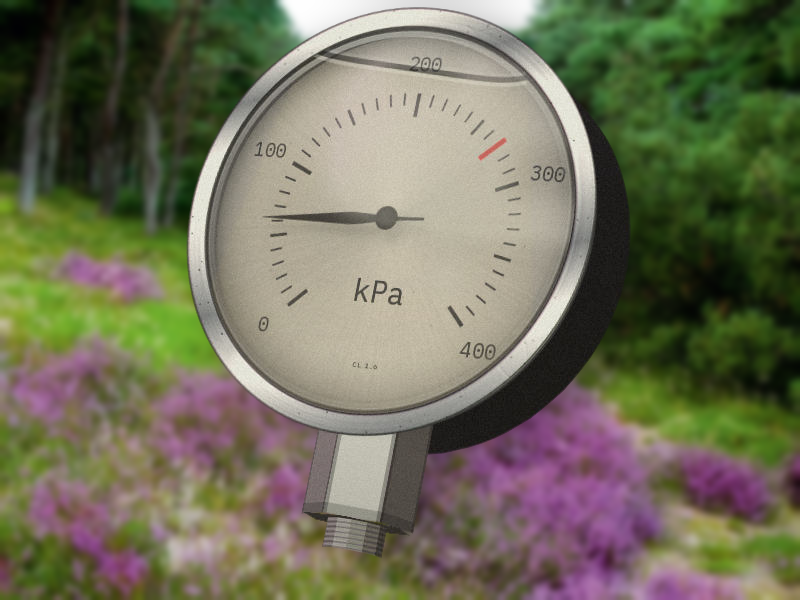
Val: 60 kPa
